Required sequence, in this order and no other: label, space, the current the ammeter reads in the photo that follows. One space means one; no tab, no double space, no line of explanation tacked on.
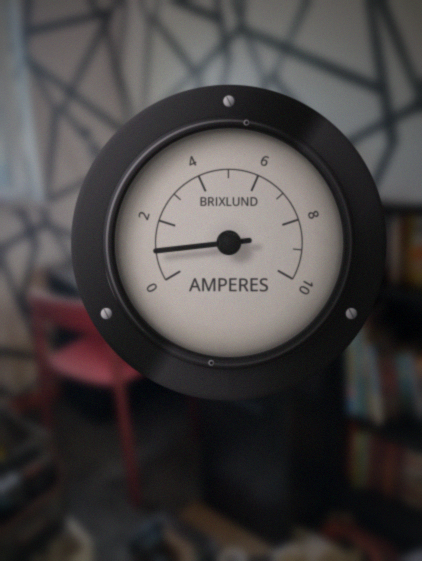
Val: 1 A
